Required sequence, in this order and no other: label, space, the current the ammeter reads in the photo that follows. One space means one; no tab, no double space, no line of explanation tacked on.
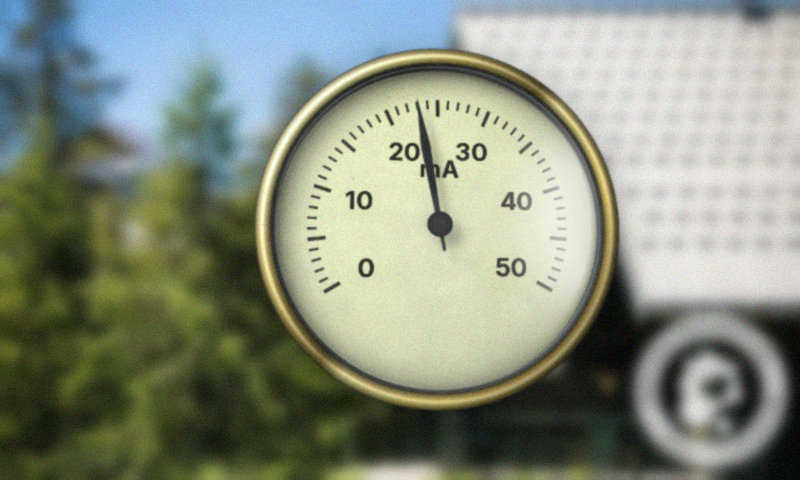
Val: 23 mA
